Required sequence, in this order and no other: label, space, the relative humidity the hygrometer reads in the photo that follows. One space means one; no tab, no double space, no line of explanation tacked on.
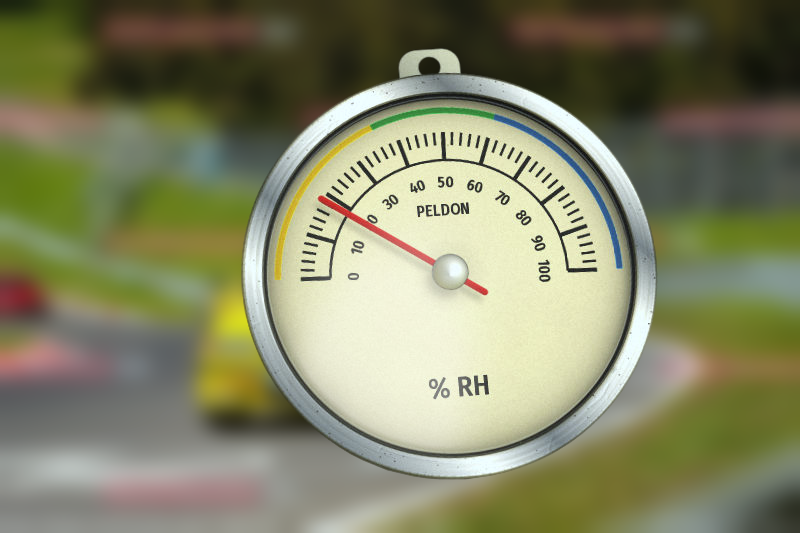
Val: 18 %
